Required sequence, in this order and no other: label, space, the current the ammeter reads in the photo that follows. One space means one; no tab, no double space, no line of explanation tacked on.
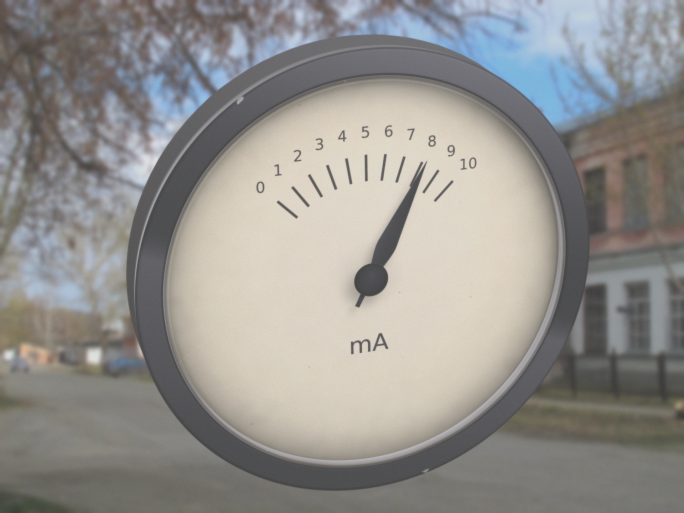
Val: 8 mA
